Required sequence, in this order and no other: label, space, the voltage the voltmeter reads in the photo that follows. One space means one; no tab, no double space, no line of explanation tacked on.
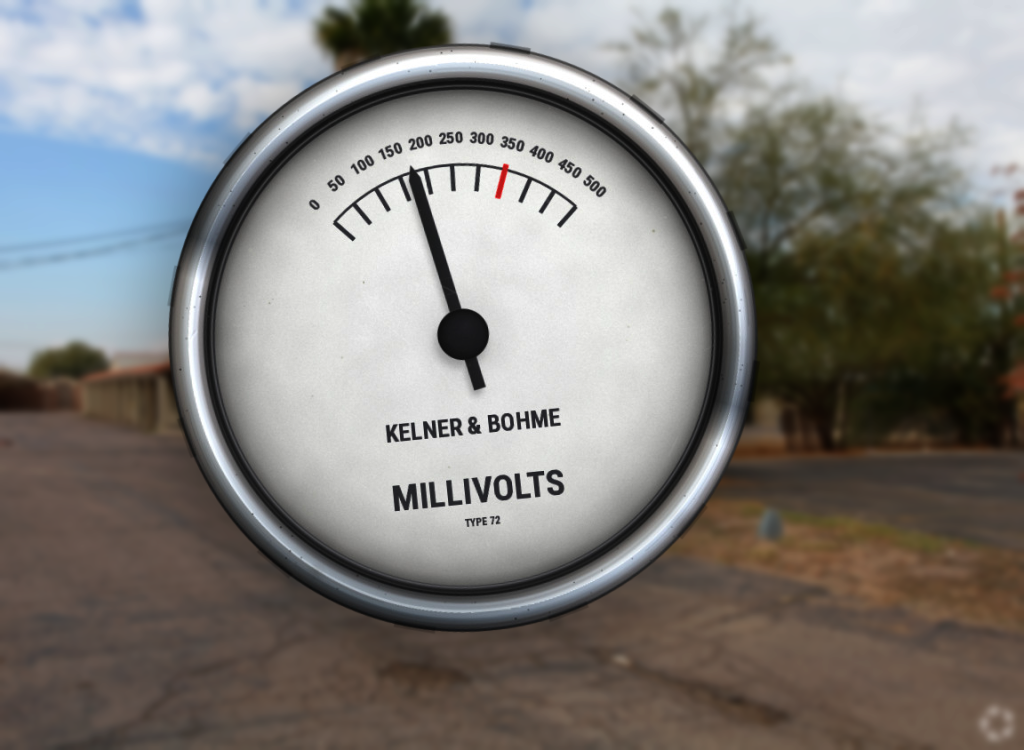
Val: 175 mV
